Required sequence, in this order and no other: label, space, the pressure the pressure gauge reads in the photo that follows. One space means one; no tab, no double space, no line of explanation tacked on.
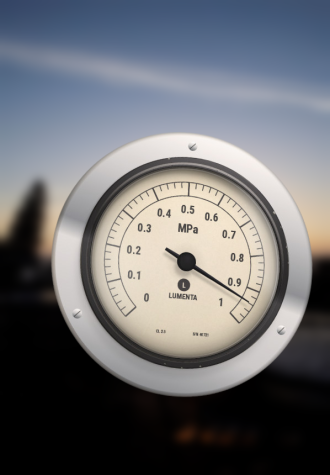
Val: 0.94 MPa
